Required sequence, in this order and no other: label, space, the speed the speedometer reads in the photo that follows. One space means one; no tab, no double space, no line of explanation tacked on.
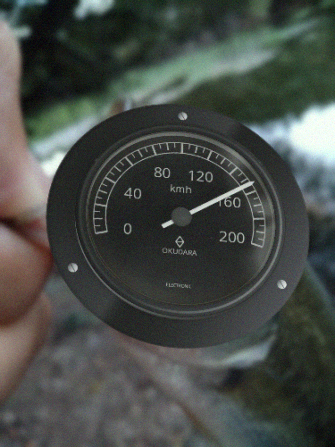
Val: 155 km/h
